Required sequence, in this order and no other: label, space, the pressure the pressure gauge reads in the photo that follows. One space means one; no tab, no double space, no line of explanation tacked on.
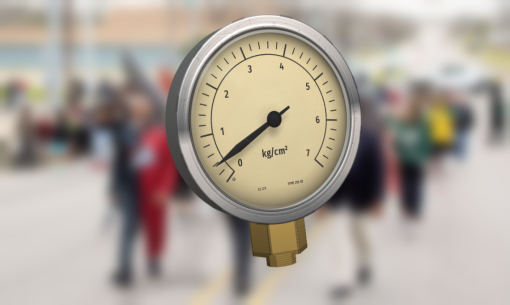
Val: 0.4 kg/cm²
